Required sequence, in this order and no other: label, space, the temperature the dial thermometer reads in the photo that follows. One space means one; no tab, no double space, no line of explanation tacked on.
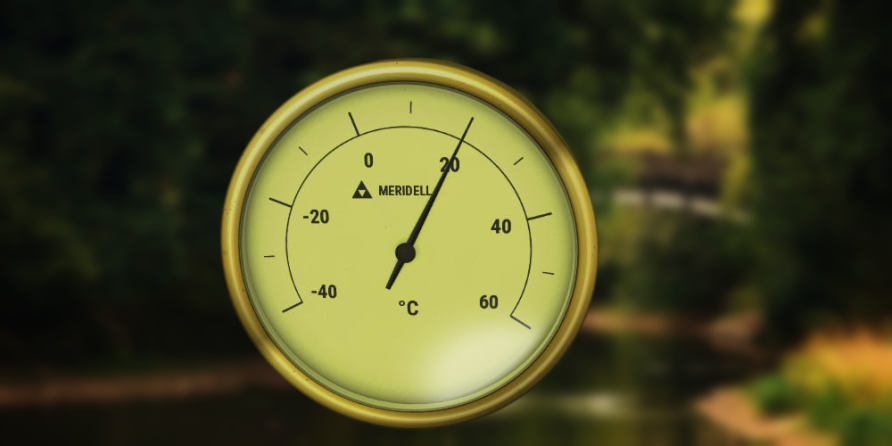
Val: 20 °C
